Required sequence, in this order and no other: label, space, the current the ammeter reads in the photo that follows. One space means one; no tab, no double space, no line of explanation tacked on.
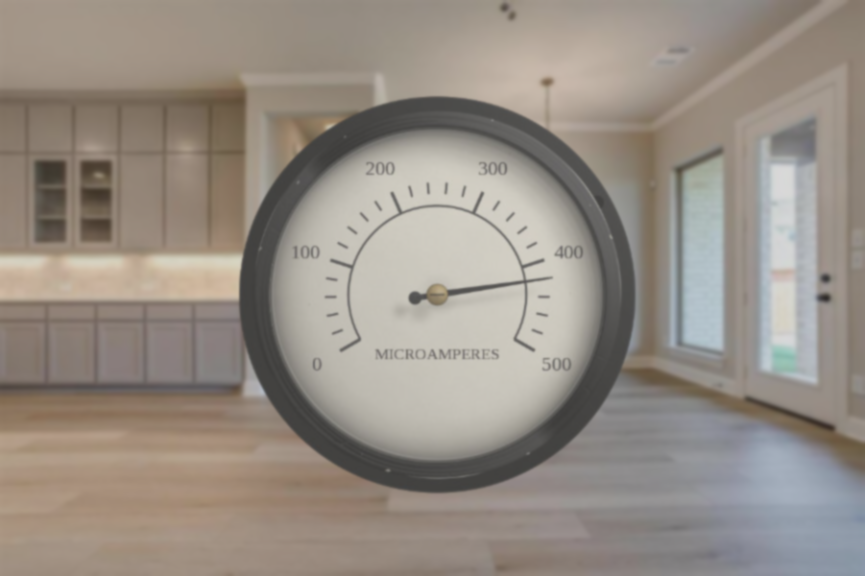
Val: 420 µA
